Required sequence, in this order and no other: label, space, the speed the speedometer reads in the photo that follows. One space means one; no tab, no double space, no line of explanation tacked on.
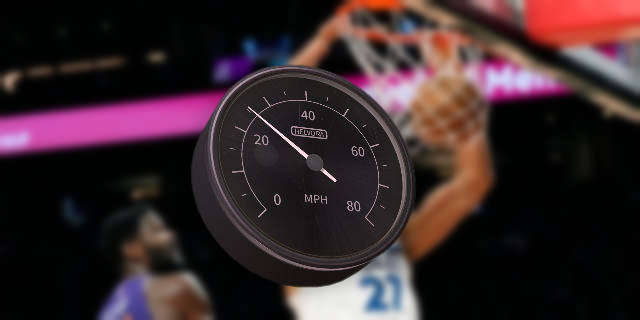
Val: 25 mph
